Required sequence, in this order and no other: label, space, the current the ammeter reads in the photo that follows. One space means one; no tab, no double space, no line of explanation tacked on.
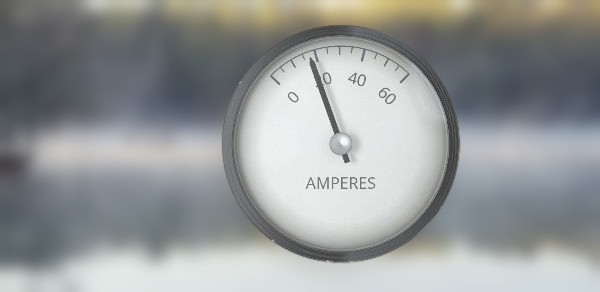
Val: 17.5 A
